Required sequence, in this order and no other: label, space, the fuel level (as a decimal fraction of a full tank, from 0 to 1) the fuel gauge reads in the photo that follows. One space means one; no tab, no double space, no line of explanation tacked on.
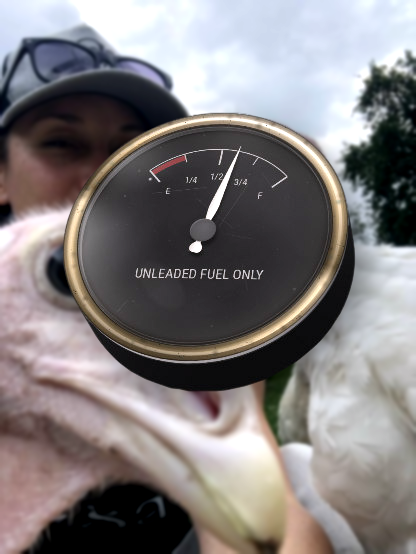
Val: 0.625
